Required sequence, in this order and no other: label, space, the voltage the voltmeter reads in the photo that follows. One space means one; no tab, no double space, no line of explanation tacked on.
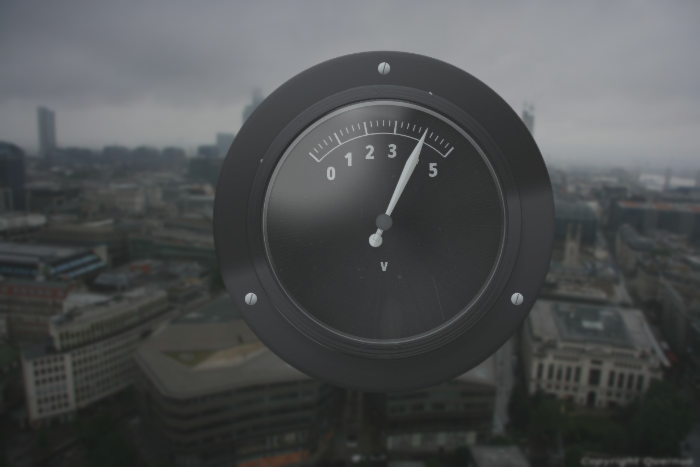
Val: 4 V
